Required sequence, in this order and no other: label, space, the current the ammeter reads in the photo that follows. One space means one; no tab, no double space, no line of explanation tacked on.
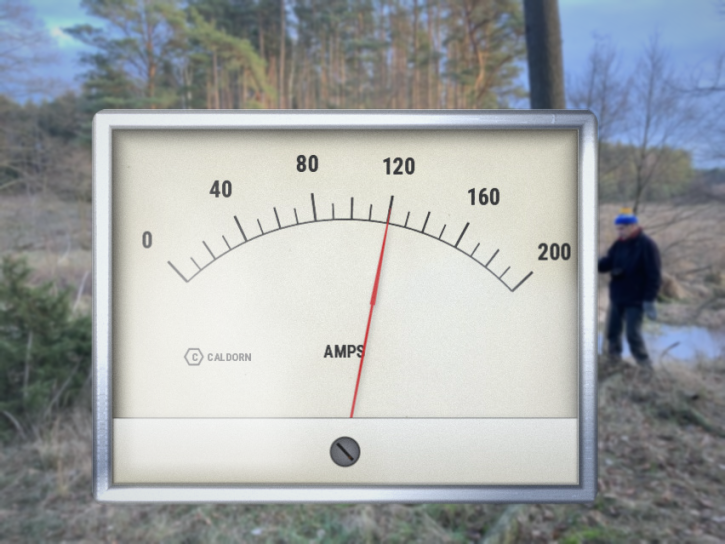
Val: 120 A
